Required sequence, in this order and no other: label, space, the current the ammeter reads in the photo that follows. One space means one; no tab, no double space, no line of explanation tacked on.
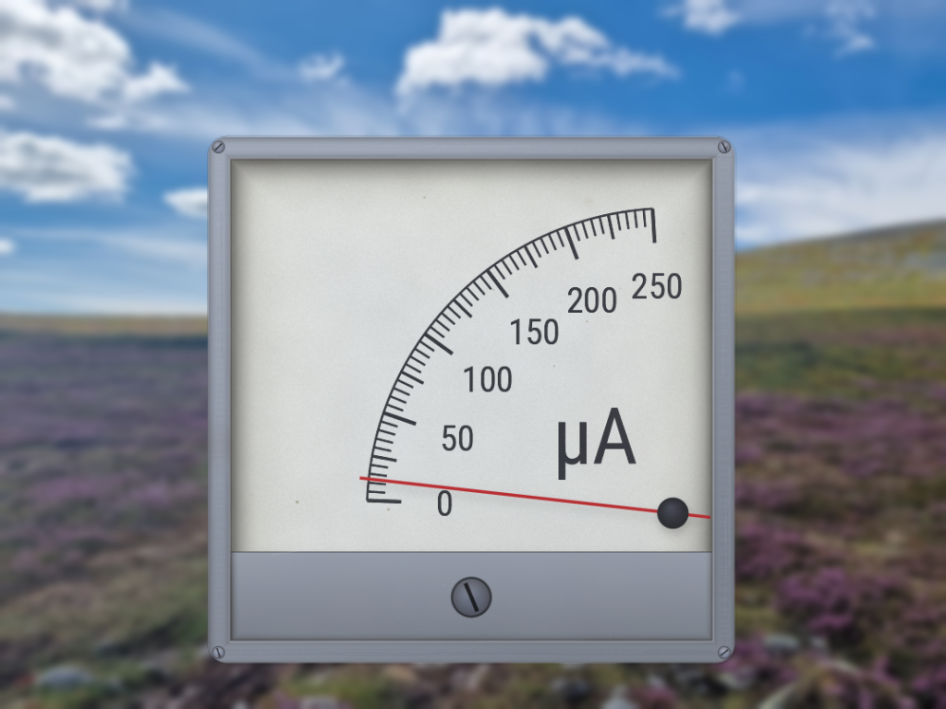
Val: 12.5 µA
